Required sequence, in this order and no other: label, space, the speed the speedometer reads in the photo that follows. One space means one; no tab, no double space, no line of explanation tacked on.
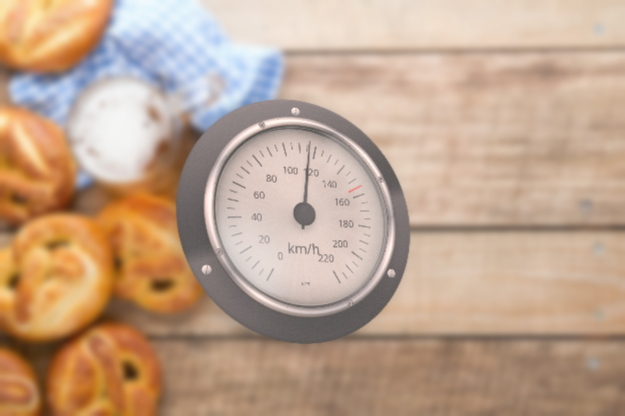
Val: 115 km/h
